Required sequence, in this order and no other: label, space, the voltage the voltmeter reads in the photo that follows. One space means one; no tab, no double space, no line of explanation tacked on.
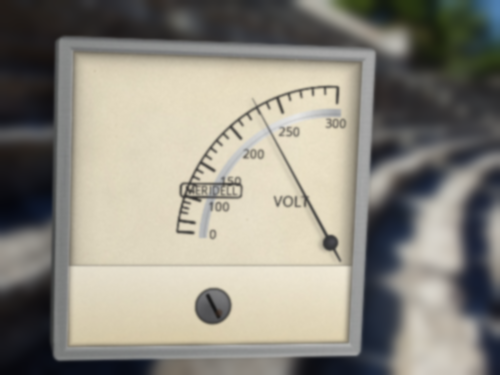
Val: 230 V
